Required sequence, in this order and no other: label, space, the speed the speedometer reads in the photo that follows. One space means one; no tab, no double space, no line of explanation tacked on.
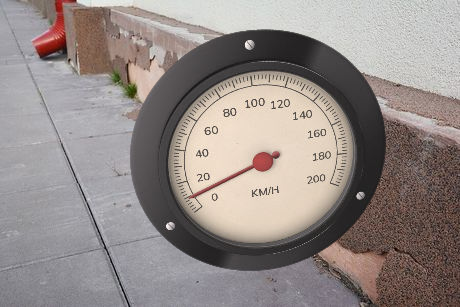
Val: 10 km/h
